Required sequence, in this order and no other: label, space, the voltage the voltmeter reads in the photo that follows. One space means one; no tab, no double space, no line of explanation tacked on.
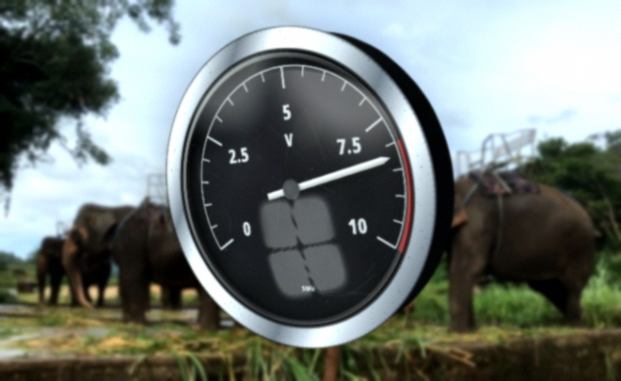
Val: 8.25 V
